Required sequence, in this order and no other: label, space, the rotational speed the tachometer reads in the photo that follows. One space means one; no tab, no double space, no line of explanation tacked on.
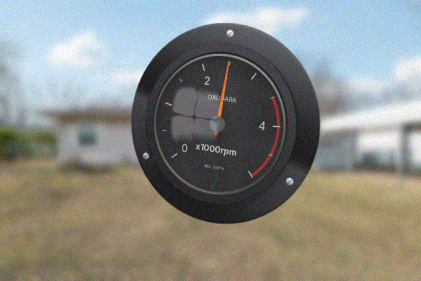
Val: 2500 rpm
